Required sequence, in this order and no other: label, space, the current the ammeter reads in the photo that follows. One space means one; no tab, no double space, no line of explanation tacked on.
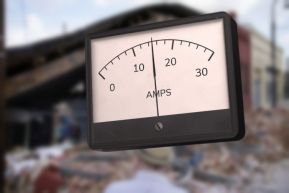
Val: 15 A
